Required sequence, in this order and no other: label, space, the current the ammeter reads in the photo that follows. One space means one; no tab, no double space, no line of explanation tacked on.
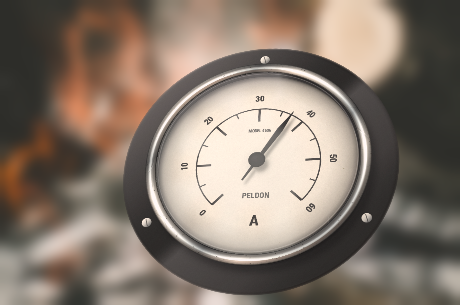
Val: 37.5 A
